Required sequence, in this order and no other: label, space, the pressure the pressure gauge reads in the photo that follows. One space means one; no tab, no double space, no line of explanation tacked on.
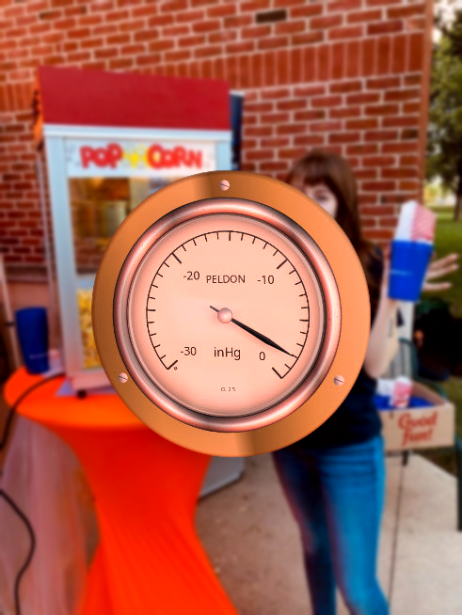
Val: -2 inHg
